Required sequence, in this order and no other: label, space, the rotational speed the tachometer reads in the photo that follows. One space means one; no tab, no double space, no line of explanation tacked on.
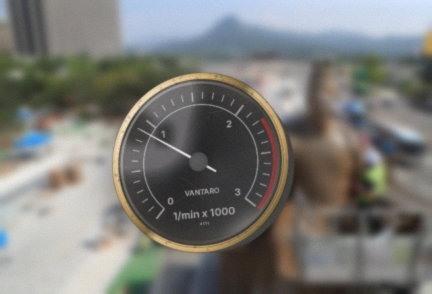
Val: 900 rpm
